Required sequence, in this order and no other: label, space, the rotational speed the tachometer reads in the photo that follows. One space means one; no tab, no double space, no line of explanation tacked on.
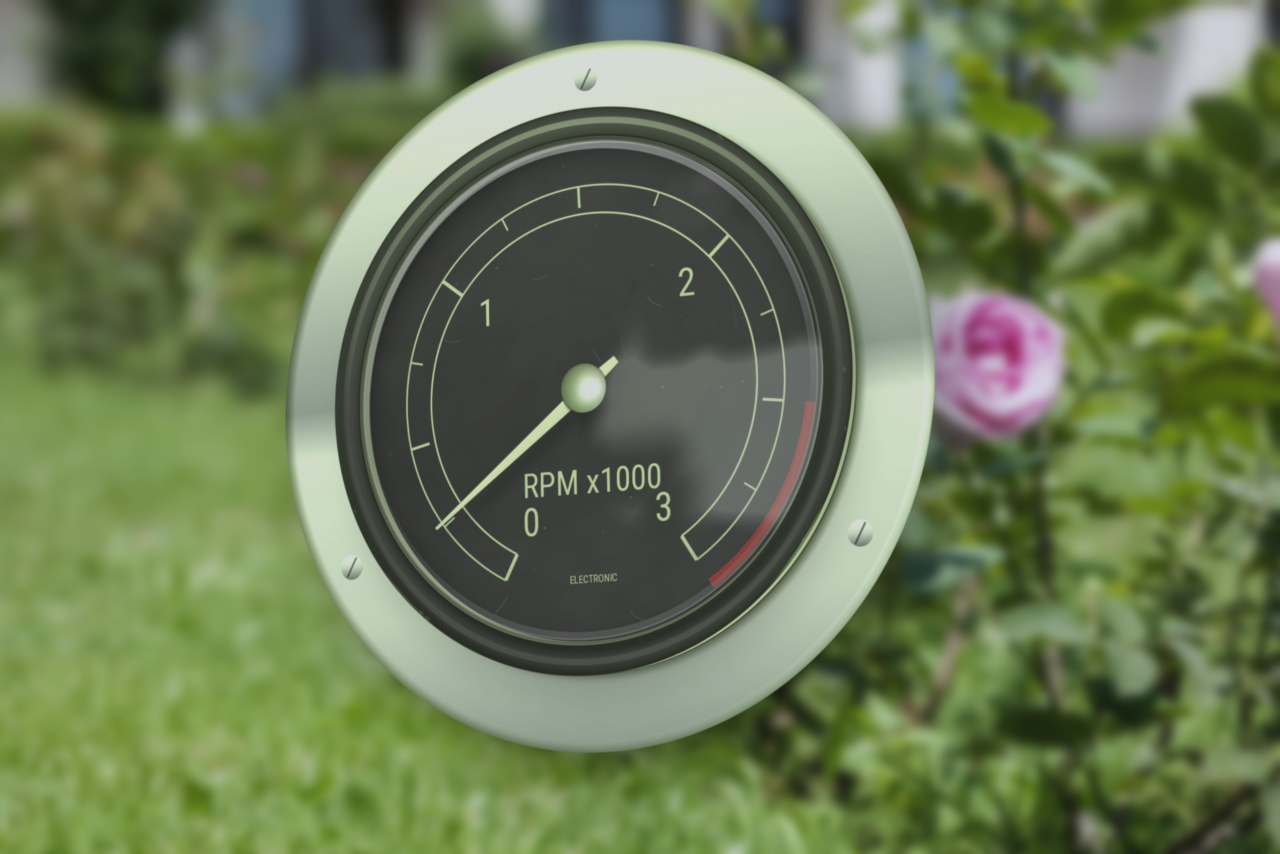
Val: 250 rpm
